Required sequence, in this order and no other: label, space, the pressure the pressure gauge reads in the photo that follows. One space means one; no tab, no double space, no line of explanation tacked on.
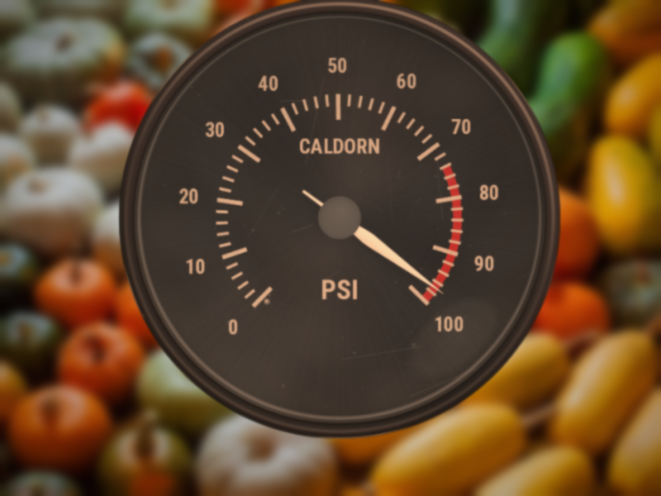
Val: 97 psi
